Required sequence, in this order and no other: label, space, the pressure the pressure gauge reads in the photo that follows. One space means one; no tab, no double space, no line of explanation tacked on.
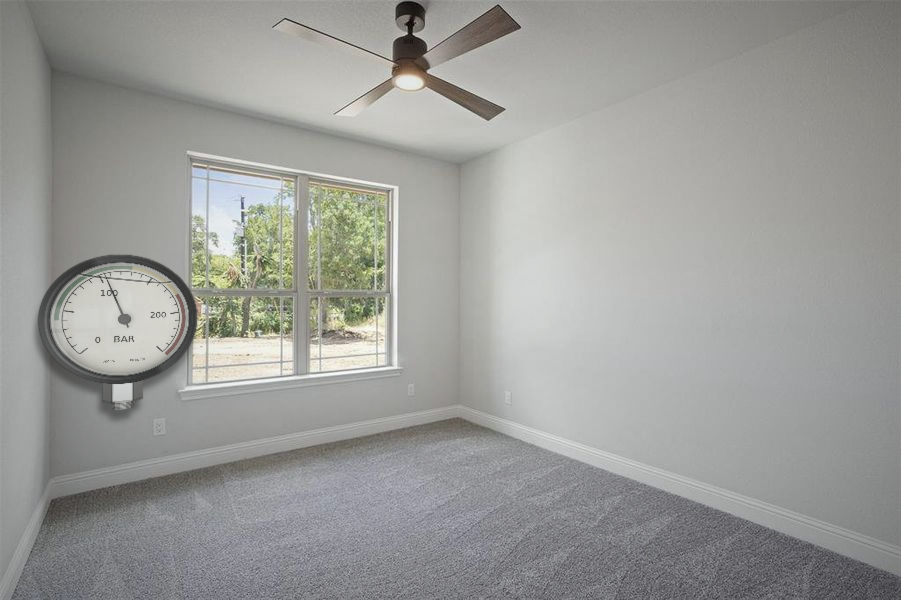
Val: 105 bar
